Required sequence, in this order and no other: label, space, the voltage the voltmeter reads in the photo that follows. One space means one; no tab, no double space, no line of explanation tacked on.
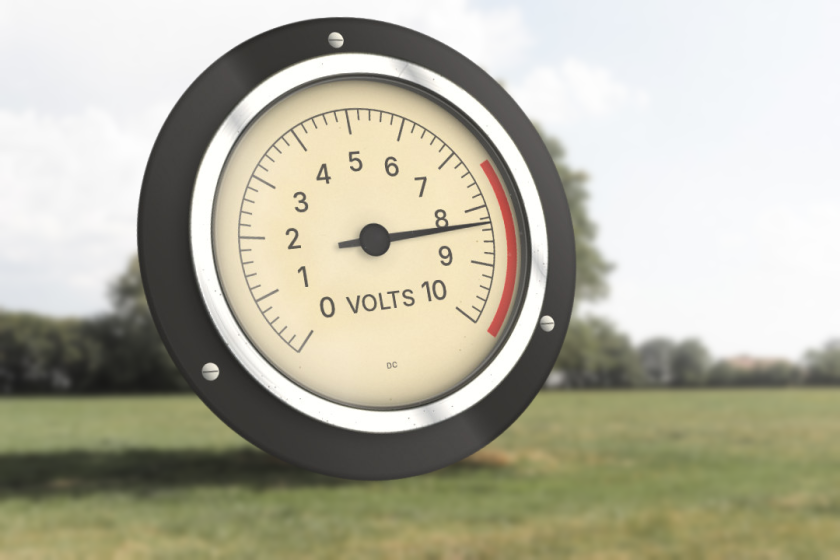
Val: 8.3 V
